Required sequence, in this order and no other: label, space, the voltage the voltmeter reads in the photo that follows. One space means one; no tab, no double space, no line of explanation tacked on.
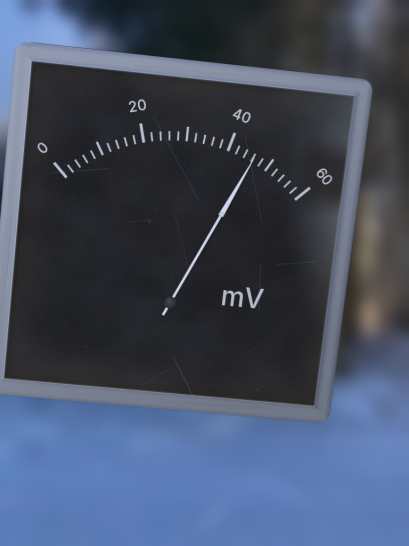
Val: 46 mV
